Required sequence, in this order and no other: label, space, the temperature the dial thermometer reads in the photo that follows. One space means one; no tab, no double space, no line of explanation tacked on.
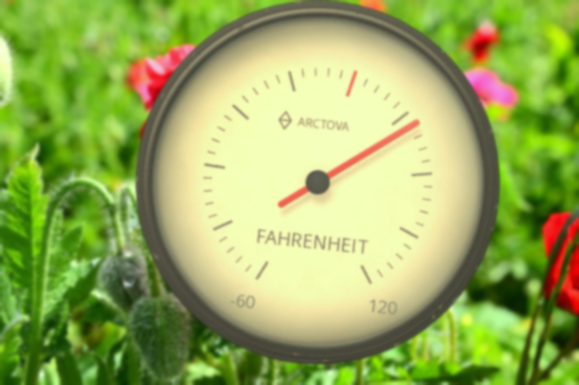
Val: 64 °F
